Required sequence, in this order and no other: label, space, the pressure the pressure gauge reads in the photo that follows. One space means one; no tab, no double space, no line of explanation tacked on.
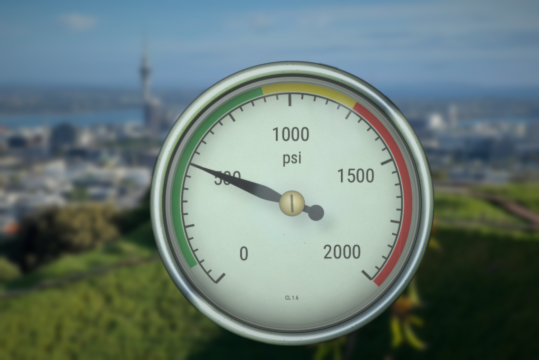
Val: 500 psi
